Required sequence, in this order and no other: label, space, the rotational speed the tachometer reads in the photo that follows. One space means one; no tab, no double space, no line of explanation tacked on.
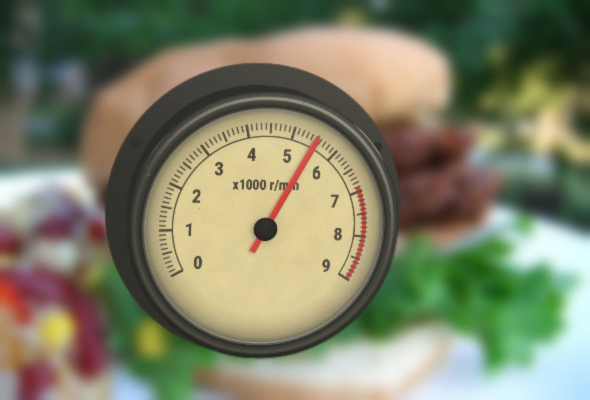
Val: 5500 rpm
